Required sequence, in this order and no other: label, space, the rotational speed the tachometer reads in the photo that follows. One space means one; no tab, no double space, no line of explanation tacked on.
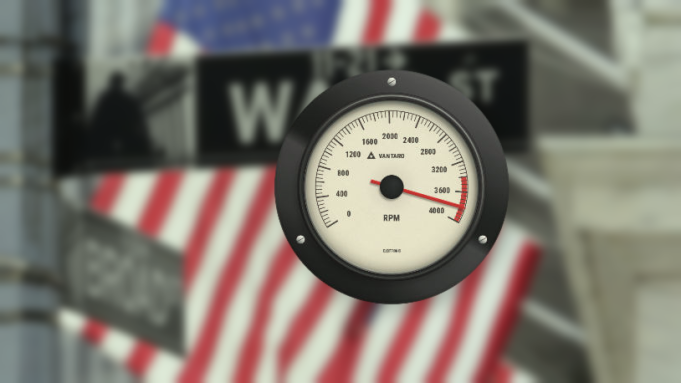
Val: 3800 rpm
